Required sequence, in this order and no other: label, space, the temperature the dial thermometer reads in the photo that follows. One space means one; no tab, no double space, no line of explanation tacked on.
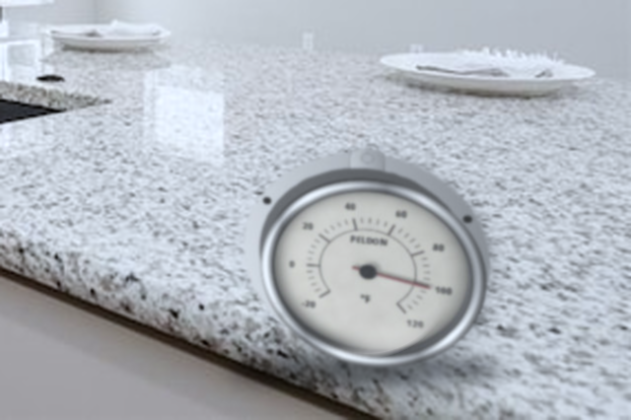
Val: 100 °F
